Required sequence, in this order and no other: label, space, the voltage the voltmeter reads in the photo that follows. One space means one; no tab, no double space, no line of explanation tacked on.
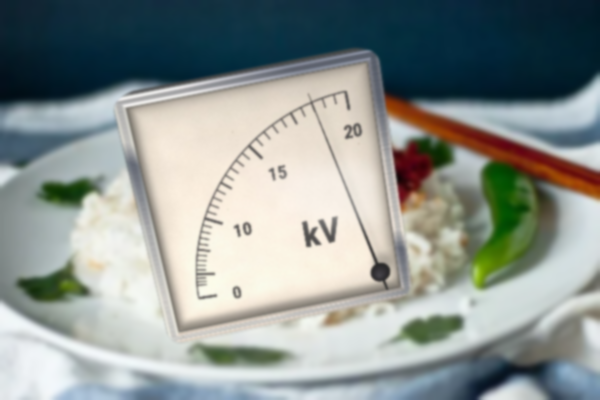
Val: 18.5 kV
